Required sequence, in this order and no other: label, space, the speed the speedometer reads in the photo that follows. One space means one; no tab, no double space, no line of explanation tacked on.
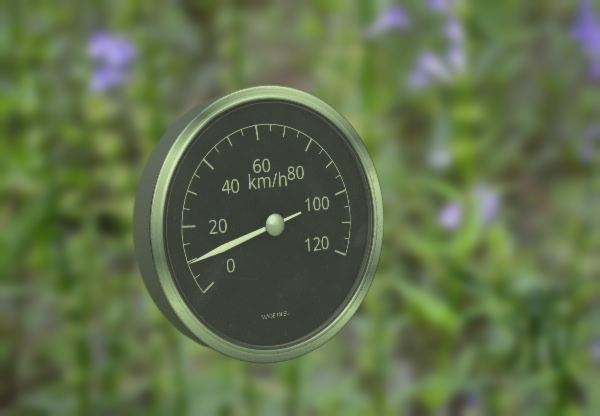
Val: 10 km/h
